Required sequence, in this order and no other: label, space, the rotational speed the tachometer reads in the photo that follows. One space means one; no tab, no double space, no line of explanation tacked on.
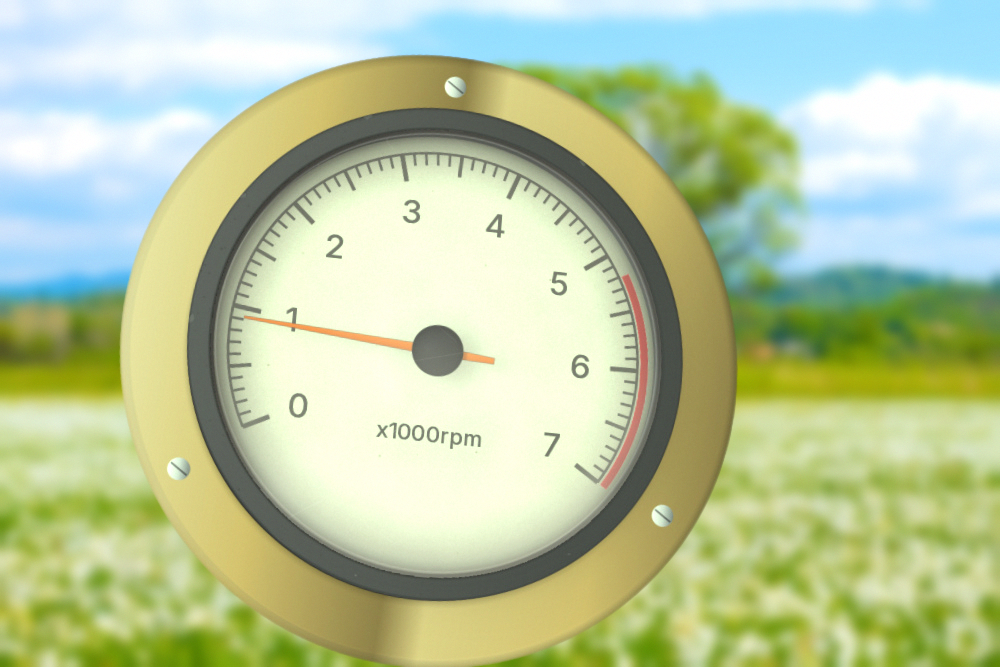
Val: 900 rpm
